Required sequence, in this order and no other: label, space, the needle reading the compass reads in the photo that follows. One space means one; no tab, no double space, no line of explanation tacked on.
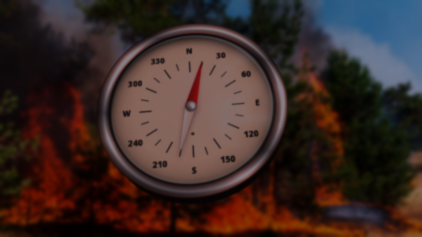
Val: 15 °
